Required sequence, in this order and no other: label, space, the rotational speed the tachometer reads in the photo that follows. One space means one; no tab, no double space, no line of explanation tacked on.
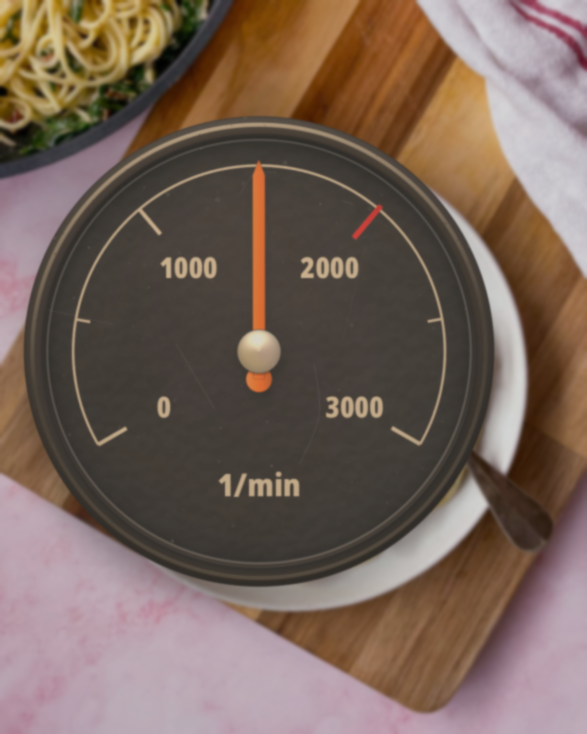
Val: 1500 rpm
